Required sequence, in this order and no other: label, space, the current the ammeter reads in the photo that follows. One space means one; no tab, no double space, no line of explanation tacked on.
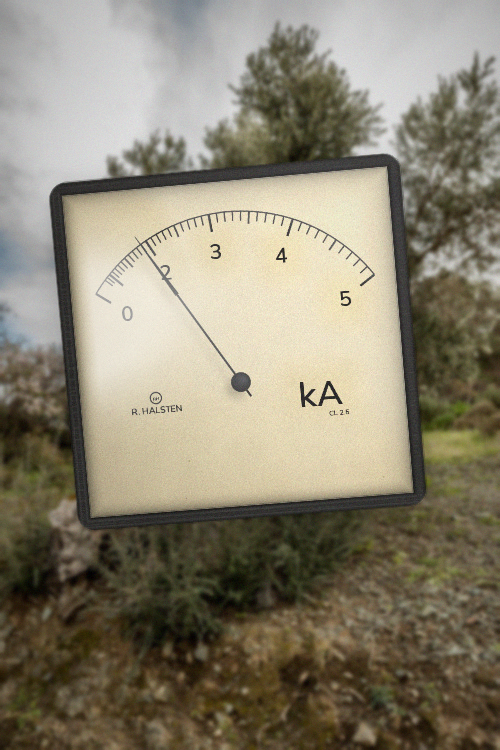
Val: 1.9 kA
